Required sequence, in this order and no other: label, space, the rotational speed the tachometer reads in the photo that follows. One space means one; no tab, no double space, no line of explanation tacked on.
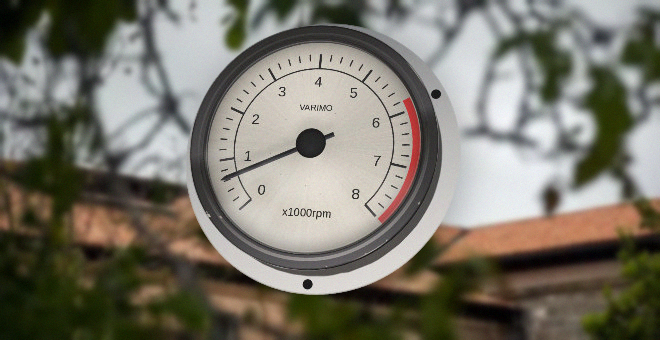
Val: 600 rpm
